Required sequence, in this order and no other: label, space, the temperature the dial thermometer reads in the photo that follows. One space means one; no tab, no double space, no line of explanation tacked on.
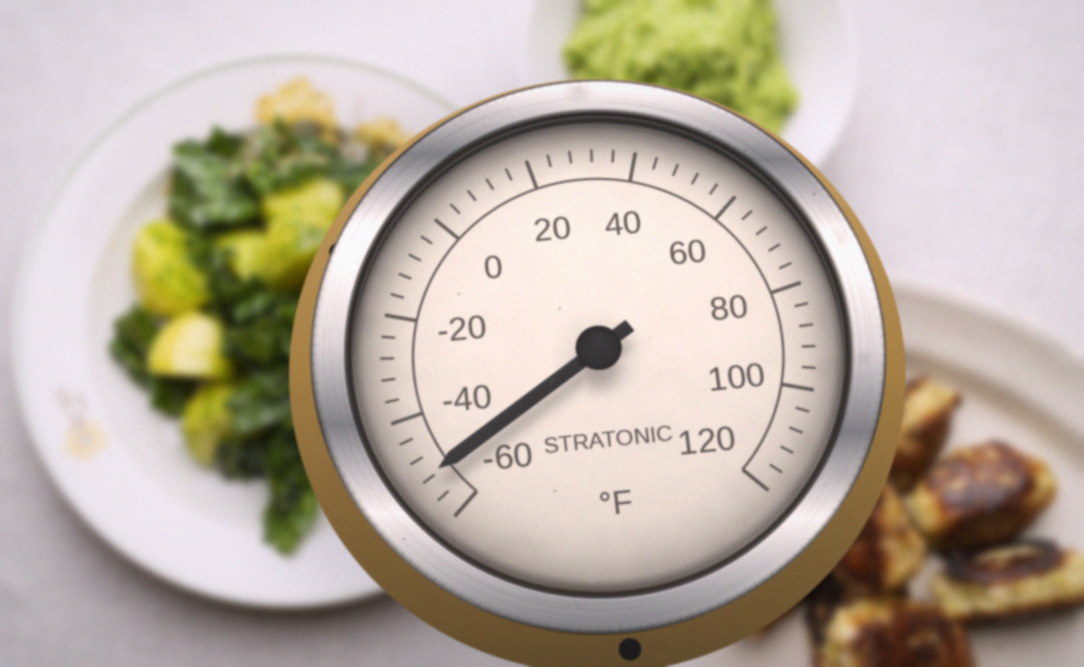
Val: -52 °F
